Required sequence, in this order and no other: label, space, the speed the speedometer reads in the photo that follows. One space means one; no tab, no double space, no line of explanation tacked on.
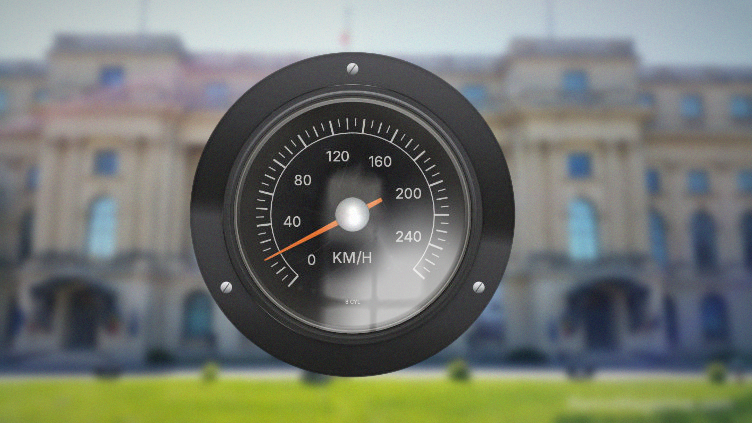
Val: 20 km/h
